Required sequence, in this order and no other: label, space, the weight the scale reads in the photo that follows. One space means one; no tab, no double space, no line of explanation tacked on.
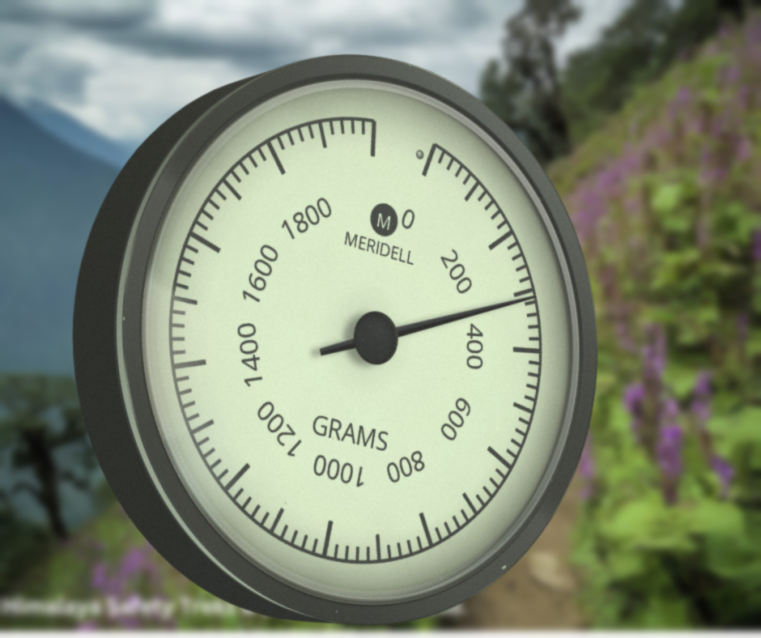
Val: 310 g
